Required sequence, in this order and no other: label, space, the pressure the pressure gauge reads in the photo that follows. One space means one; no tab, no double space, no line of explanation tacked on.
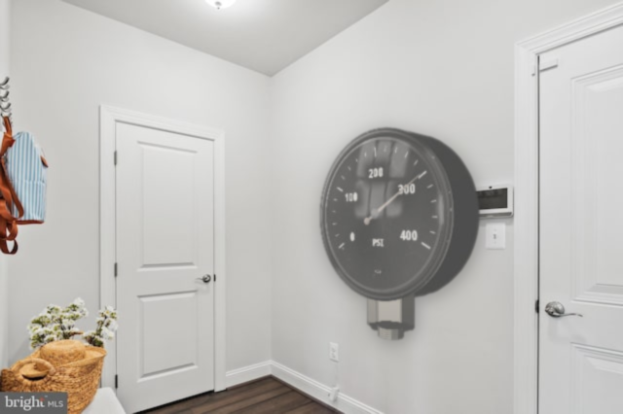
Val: 300 psi
